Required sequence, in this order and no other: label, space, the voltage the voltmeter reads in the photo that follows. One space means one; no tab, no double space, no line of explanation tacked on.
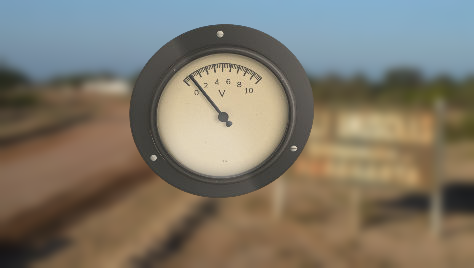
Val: 1 V
